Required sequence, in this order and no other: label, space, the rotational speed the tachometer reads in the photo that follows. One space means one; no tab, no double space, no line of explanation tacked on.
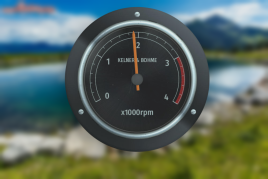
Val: 1900 rpm
